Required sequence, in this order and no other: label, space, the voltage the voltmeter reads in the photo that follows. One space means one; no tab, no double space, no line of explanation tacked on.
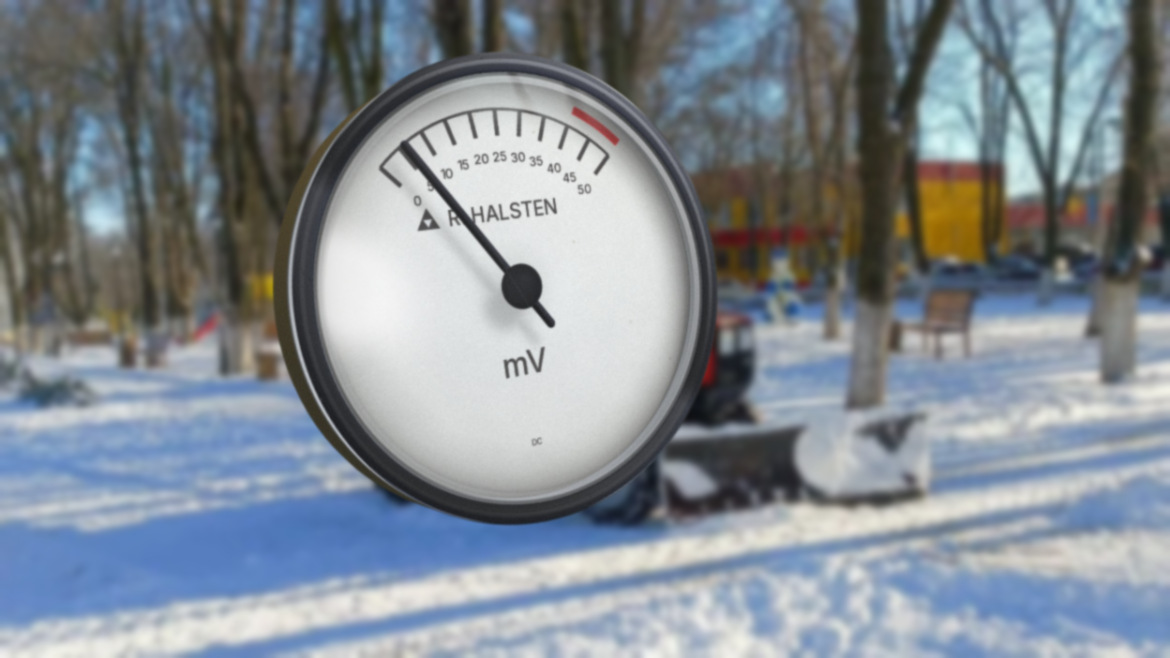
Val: 5 mV
